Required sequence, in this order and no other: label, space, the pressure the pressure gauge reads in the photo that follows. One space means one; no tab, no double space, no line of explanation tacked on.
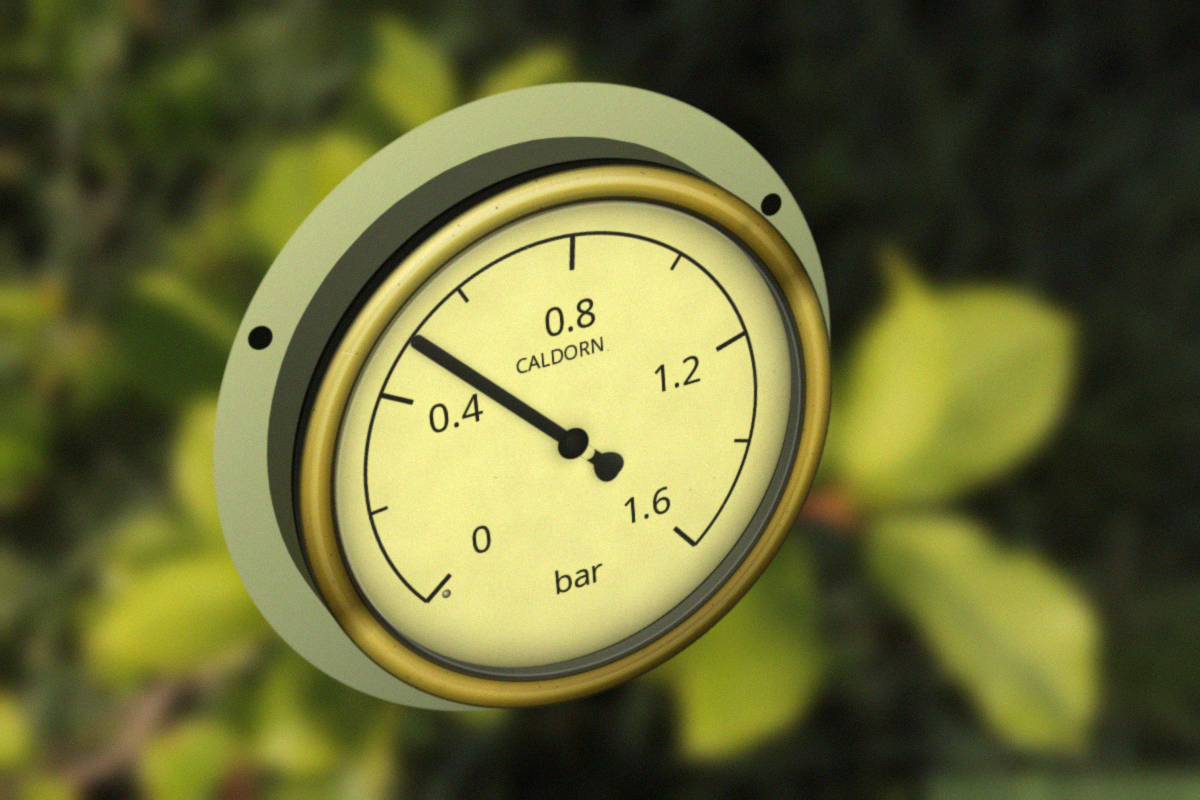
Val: 0.5 bar
